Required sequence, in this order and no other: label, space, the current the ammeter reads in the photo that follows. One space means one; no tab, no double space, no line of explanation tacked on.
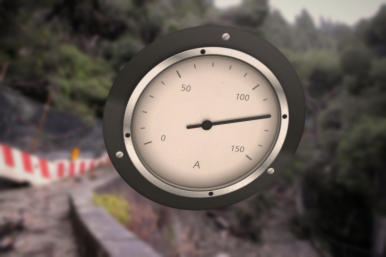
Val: 120 A
